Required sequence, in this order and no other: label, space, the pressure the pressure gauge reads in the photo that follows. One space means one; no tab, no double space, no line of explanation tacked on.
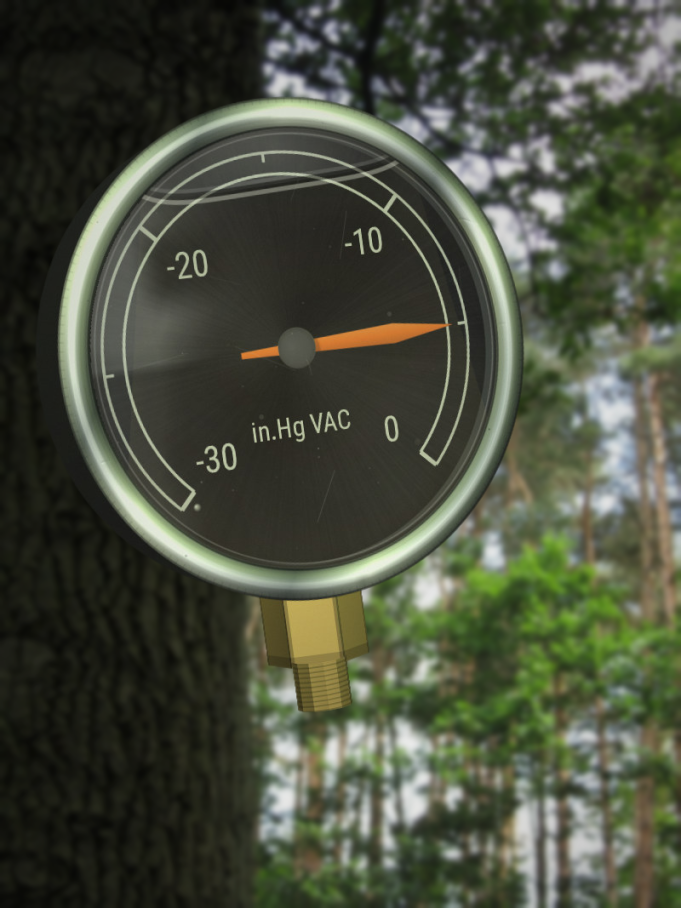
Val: -5 inHg
